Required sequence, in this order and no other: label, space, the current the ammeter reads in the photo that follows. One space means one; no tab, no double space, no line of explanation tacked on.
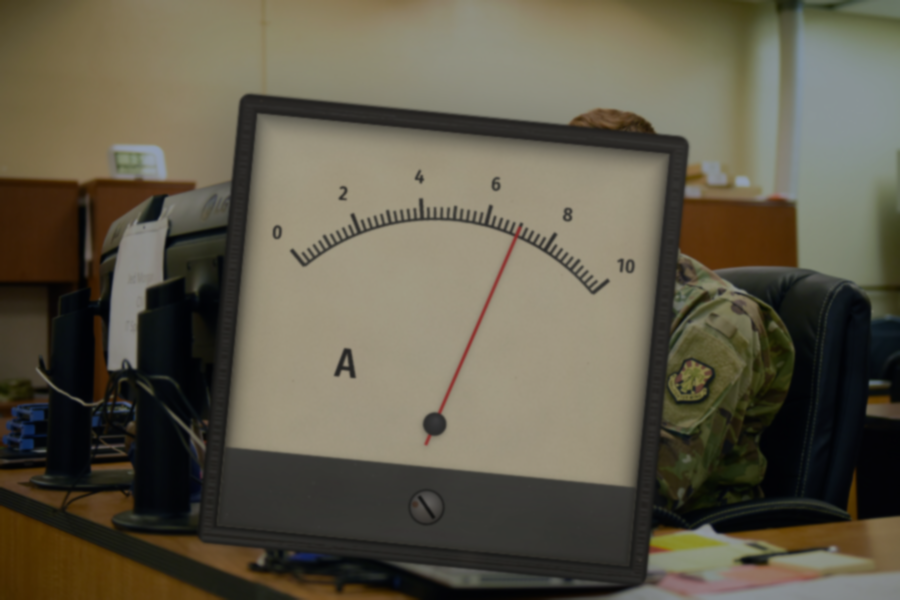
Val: 7 A
